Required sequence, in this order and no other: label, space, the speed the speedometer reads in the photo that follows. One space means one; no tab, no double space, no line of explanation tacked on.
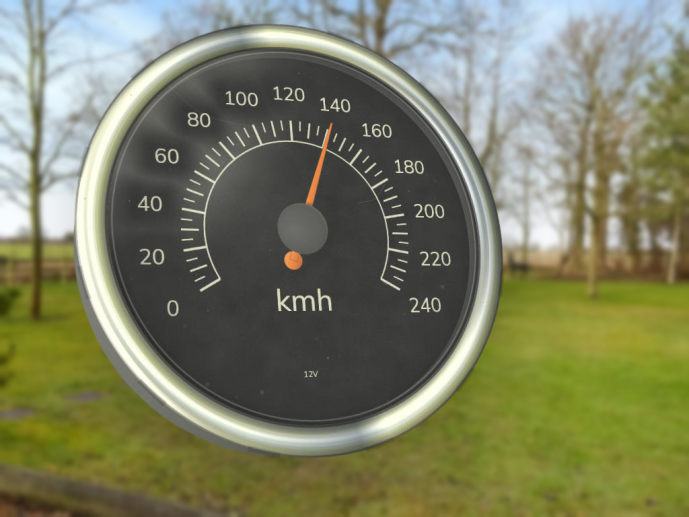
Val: 140 km/h
